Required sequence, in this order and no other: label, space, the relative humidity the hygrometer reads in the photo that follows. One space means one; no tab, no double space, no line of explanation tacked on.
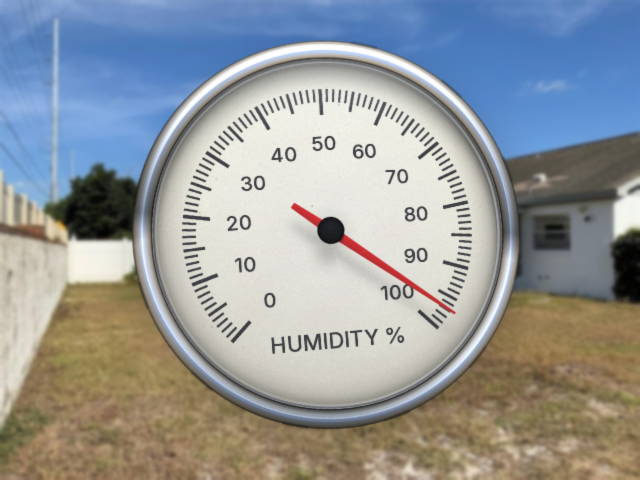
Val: 97 %
